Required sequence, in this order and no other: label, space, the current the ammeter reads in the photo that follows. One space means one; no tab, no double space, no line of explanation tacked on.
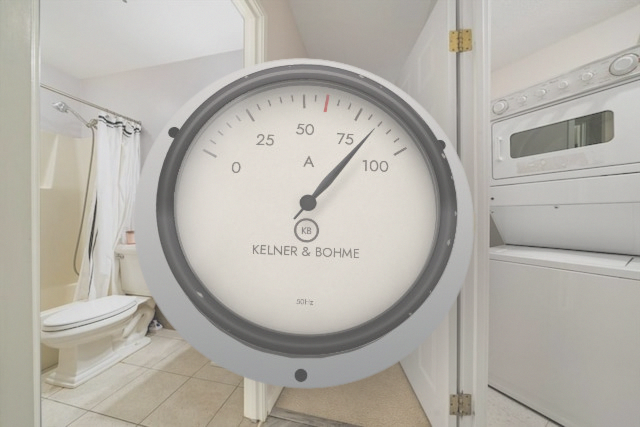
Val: 85 A
